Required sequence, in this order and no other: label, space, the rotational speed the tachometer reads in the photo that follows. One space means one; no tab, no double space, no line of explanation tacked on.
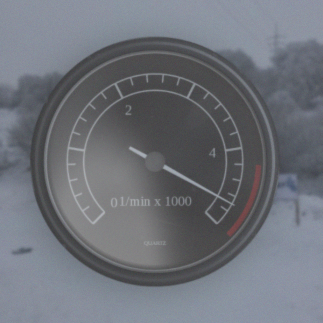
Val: 4700 rpm
